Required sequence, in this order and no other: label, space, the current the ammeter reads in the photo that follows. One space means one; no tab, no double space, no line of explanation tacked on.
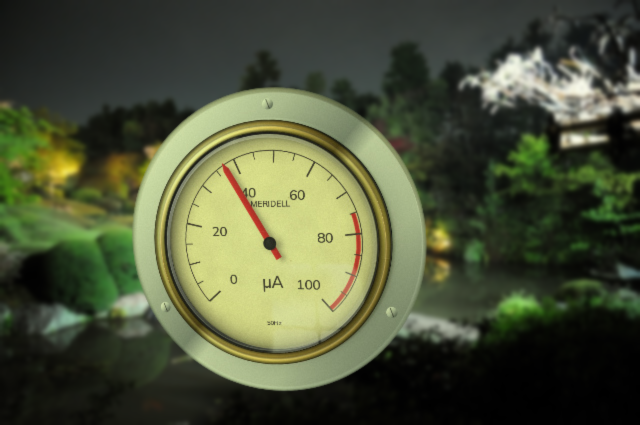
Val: 37.5 µA
